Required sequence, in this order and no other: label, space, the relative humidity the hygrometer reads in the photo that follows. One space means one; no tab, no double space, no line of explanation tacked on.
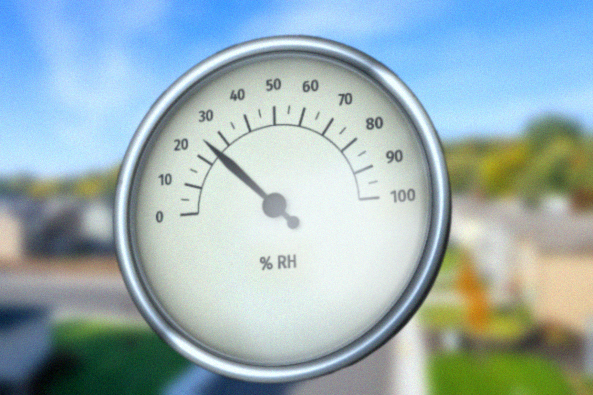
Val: 25 %
